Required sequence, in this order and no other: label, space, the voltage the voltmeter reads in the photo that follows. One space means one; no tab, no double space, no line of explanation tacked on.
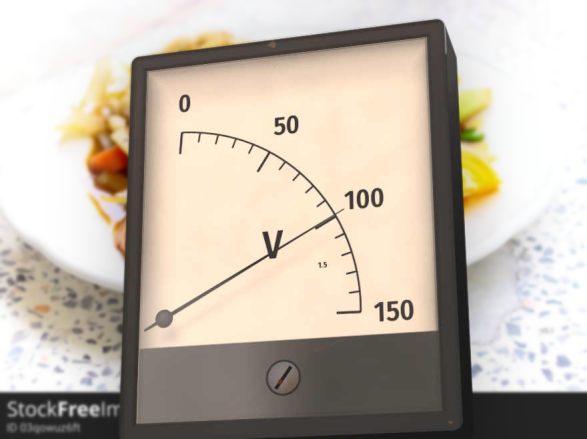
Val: 100 V
